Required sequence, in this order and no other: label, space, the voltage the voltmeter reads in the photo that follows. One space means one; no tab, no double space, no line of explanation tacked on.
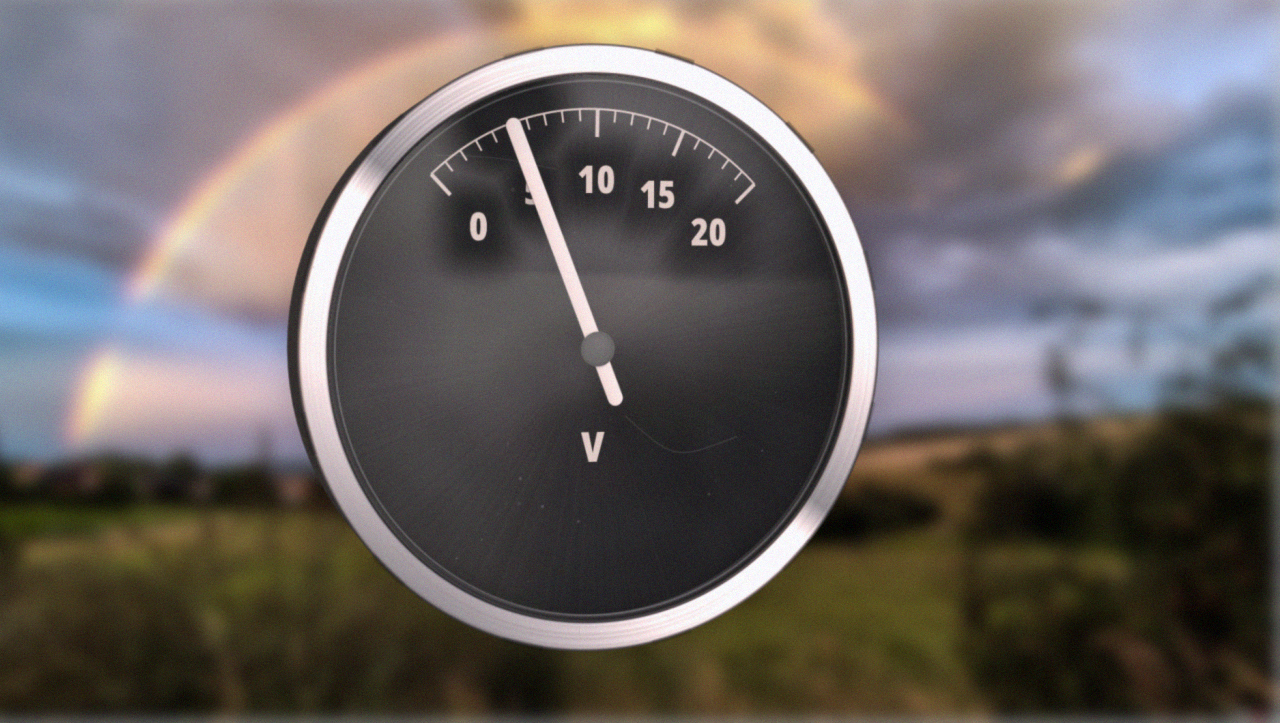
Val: 5 V
